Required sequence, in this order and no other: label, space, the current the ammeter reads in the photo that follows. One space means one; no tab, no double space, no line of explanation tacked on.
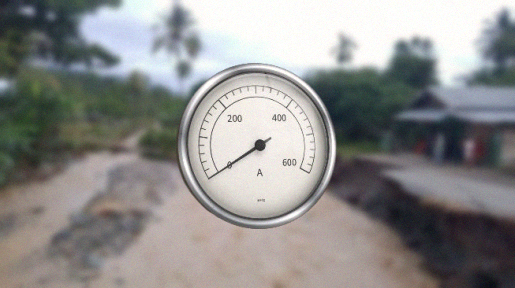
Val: 0 A
